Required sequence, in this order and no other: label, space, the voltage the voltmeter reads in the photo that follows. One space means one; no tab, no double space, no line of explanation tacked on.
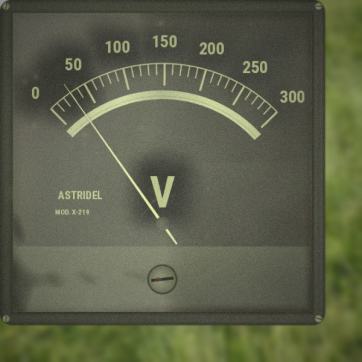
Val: 30 V
